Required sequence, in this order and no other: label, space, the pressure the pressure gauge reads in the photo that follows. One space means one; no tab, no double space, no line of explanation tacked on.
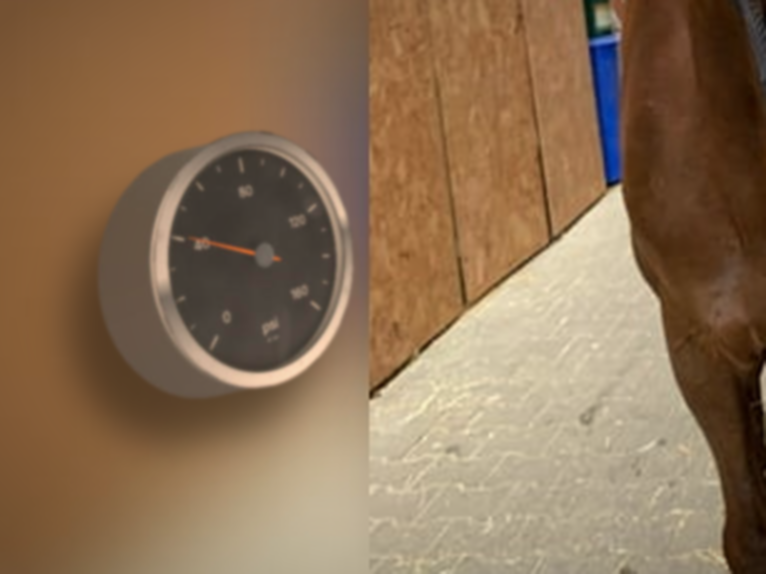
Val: 40 psi
